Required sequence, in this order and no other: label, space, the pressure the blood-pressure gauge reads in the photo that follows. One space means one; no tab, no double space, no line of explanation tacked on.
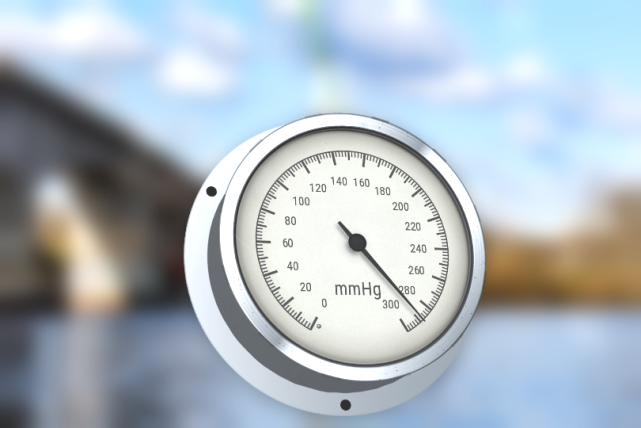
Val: 290 mmHg
